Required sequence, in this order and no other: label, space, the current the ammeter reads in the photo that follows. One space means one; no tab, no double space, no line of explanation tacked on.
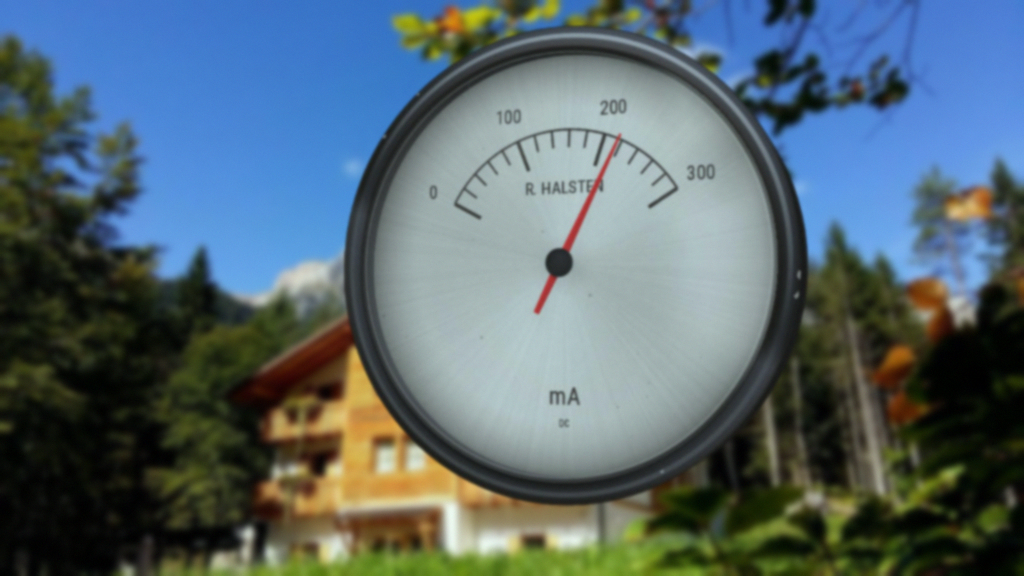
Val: 220 mA
